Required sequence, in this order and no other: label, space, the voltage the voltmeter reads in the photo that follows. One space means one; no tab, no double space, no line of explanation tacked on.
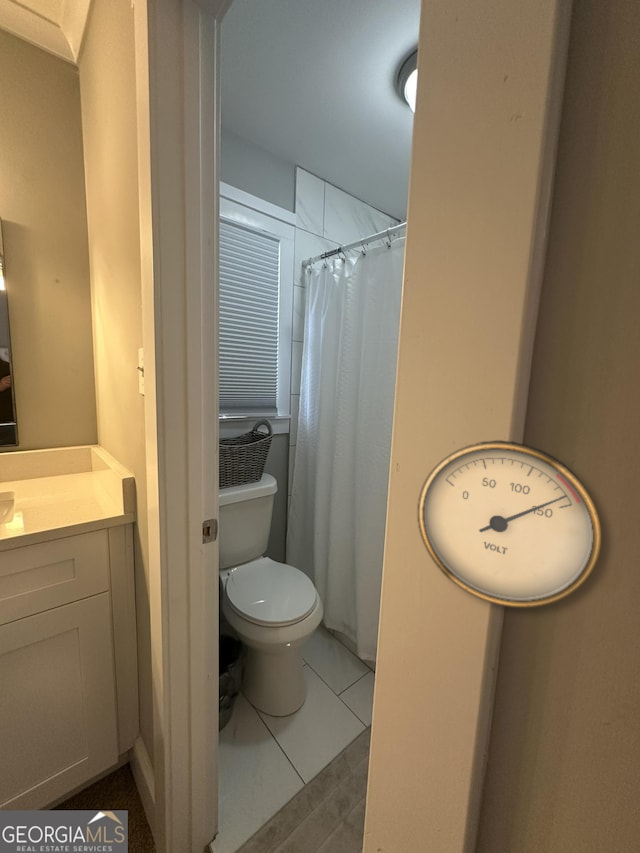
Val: 140 V
